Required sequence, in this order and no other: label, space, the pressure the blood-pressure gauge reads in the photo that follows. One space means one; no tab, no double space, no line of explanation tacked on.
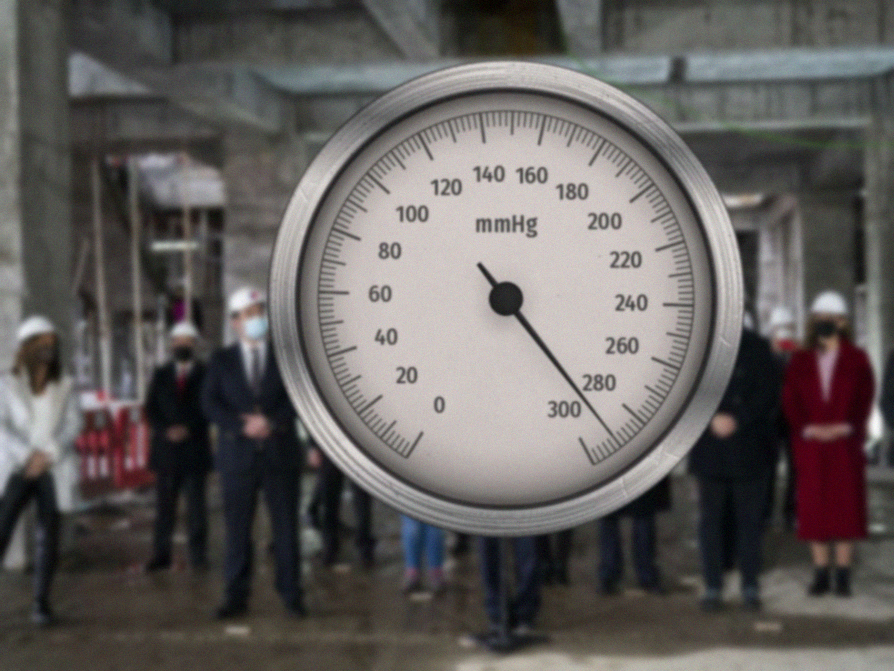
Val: 290 mmHg
